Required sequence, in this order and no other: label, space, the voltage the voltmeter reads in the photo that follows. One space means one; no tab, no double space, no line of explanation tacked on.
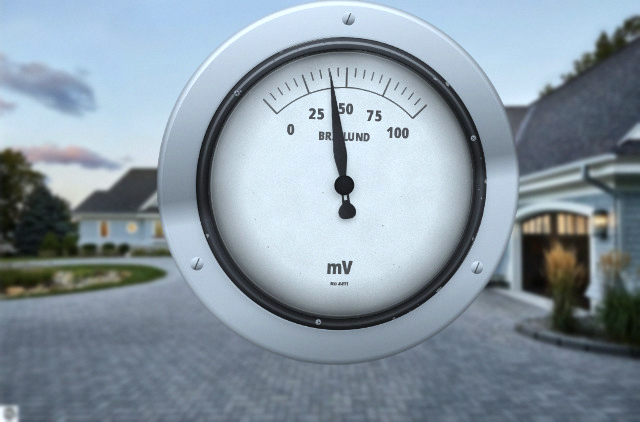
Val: 40 mV
